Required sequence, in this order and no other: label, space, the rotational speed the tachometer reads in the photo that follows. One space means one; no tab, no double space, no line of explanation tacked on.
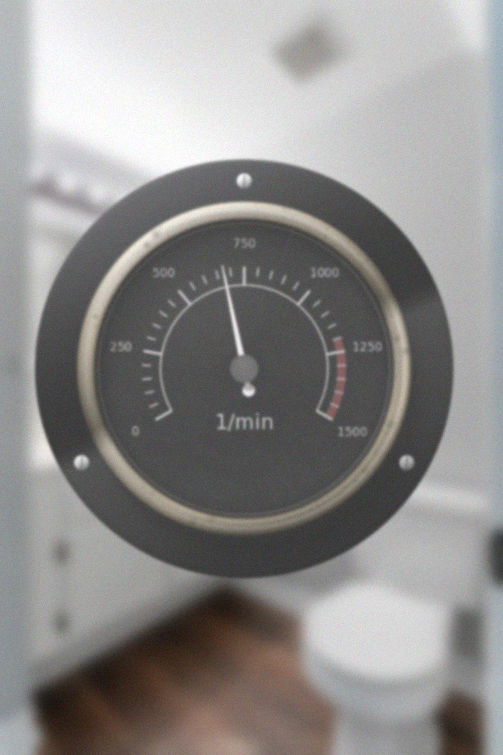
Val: 675 rpm
